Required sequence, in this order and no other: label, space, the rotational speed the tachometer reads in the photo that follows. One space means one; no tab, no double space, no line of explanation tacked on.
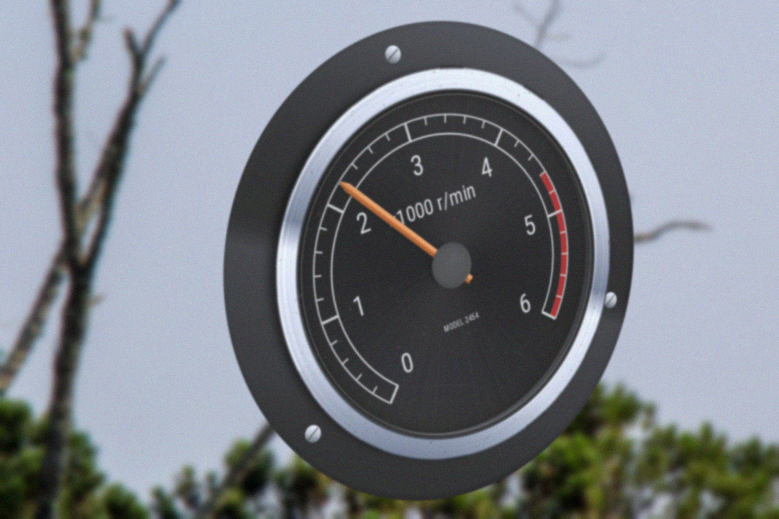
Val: 2200 rpm
